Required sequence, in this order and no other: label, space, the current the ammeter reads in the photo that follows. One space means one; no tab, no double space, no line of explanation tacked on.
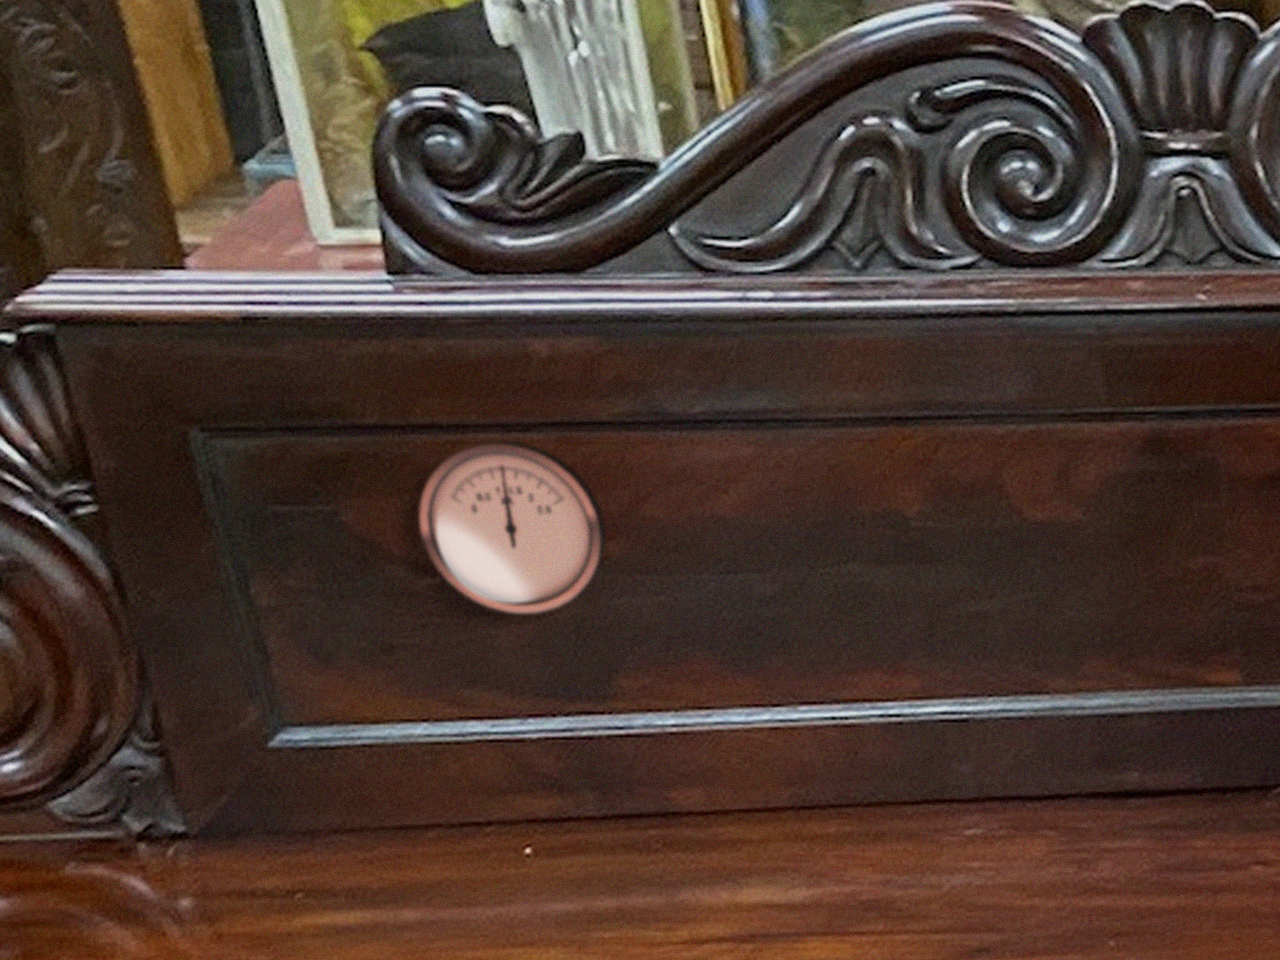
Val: 1.25 kA
